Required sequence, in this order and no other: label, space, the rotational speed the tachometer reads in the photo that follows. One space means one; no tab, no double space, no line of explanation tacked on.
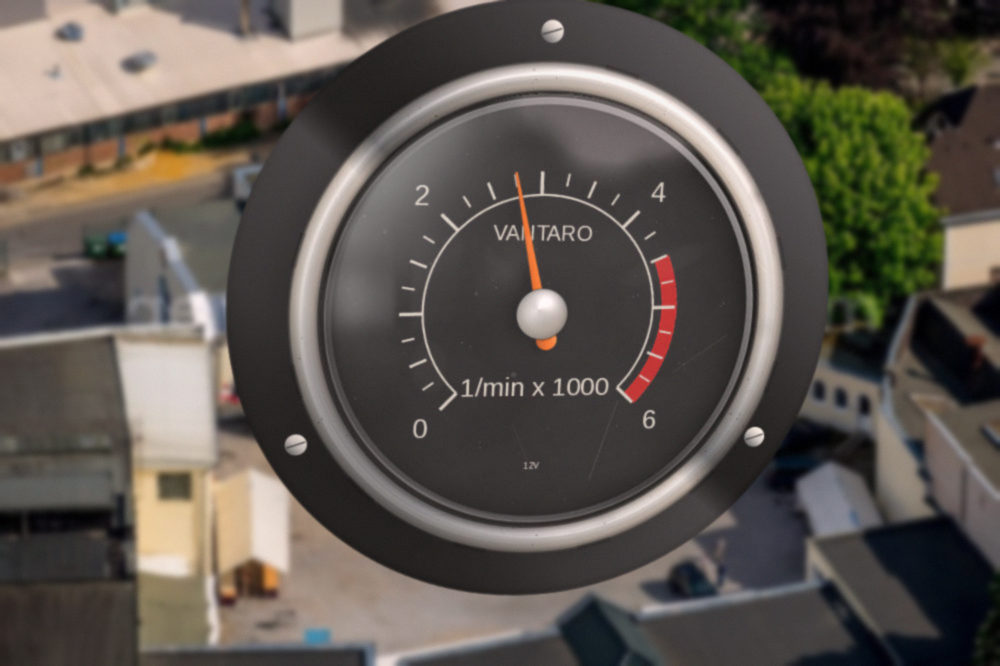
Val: 2750 rpm
